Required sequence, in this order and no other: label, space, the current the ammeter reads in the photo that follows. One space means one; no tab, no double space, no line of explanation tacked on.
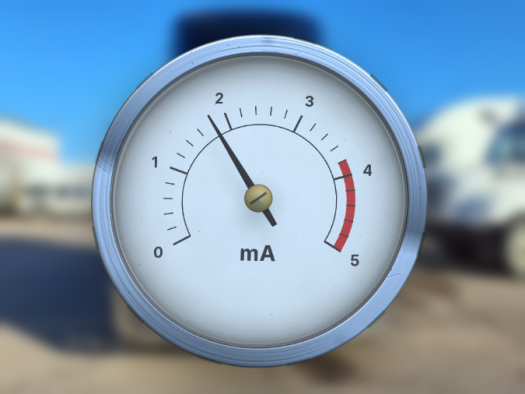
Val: 1.8 mA
